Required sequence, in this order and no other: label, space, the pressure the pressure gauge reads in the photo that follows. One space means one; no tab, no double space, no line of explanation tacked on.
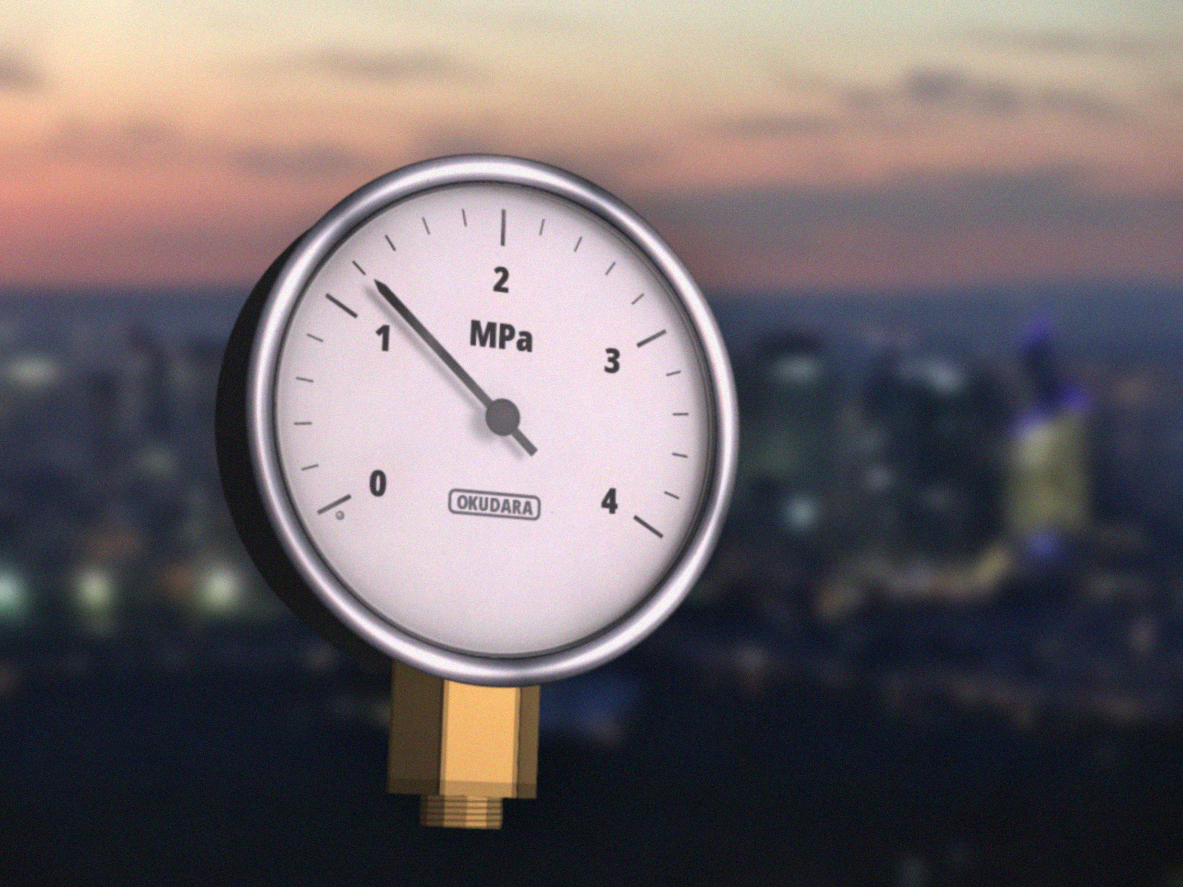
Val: 1.2 MPa
